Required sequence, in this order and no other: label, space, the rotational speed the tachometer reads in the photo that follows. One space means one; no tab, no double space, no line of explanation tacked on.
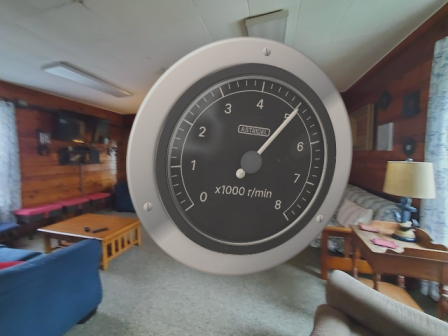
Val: 5000 rpm
